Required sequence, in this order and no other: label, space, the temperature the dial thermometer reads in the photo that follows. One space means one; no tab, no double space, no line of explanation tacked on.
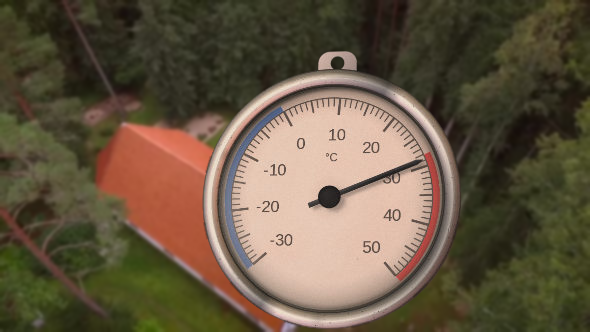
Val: 29 °C
